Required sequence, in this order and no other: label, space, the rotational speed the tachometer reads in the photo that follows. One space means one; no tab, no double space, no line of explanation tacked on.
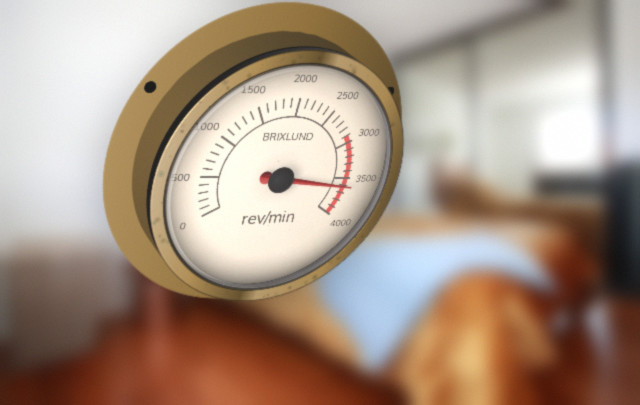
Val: 3600 rpm
